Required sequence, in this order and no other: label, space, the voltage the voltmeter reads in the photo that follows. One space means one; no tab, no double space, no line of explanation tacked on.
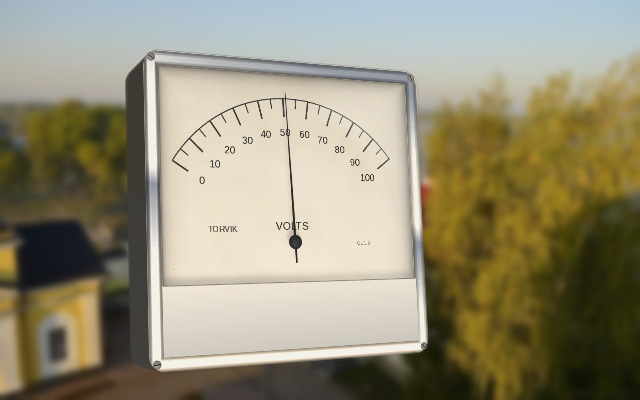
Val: 50 V
